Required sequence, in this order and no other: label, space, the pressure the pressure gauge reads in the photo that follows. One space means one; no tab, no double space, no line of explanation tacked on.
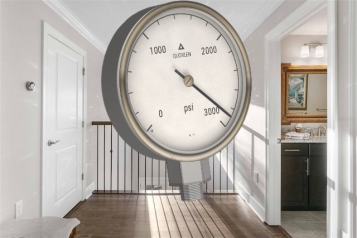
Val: 2900 psi
